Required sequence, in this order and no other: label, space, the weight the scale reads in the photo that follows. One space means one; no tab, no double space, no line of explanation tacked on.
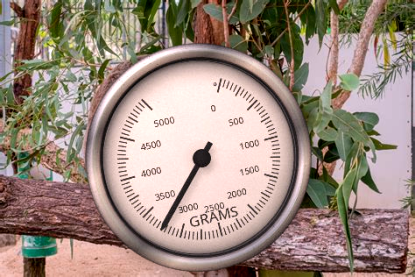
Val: 3250 g
